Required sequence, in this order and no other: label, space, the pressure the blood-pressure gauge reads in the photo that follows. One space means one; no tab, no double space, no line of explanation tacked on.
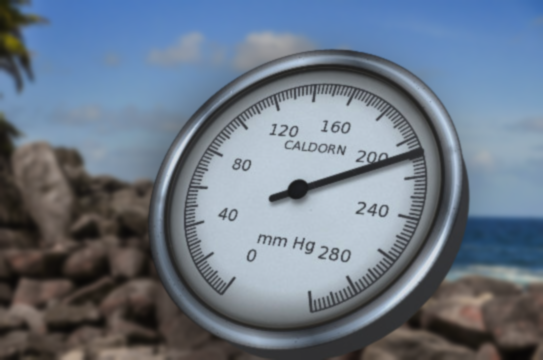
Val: 210 mmHg
